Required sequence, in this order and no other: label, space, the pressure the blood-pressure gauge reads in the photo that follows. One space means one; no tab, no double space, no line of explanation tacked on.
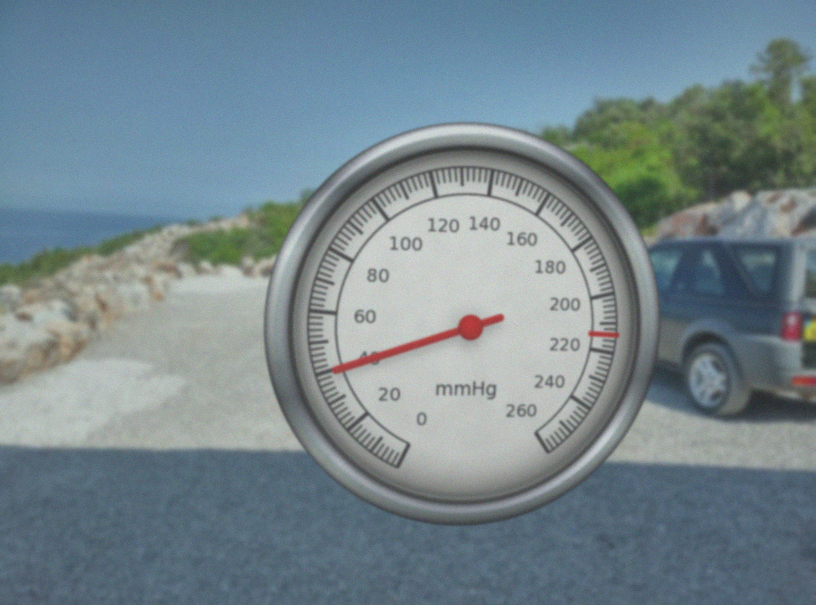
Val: 40 mmHg
